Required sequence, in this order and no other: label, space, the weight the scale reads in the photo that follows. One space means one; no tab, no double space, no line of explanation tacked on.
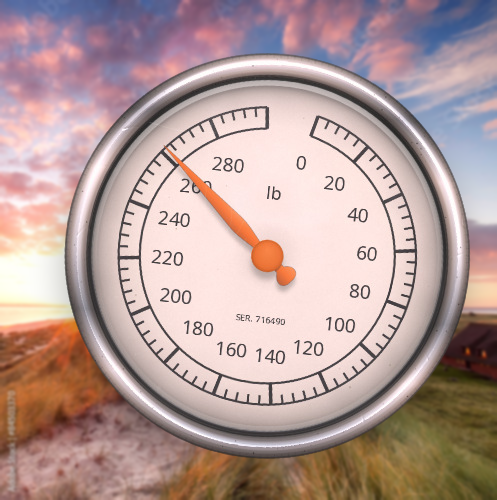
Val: 262 lb
